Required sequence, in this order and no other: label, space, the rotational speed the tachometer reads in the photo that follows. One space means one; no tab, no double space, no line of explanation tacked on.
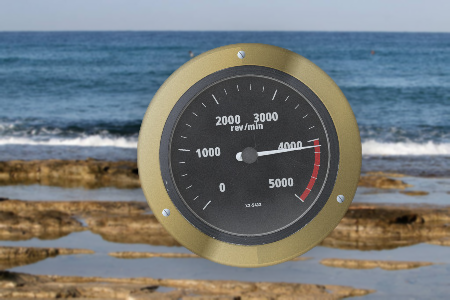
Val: 4100 rpm
